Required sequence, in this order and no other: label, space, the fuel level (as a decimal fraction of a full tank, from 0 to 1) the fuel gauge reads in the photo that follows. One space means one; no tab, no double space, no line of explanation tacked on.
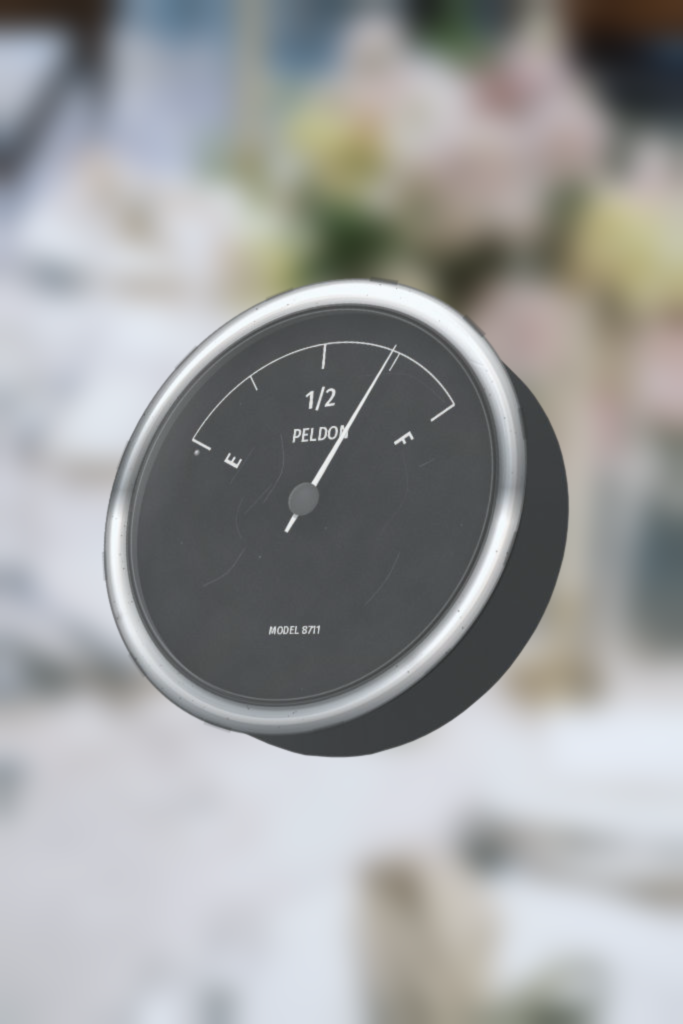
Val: 0.75
